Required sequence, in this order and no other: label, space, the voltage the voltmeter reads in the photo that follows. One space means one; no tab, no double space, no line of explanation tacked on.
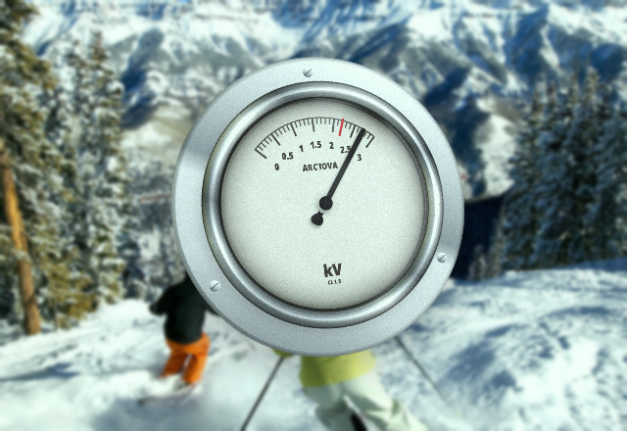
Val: 2.7 kV
